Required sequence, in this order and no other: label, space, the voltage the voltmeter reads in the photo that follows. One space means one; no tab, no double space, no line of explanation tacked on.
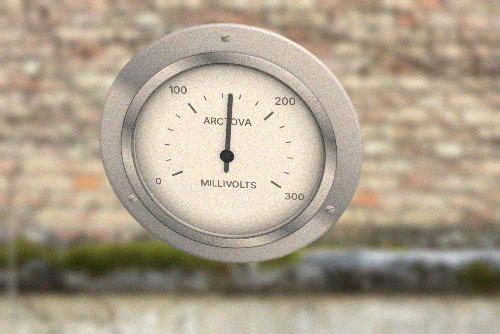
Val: 150 mV
